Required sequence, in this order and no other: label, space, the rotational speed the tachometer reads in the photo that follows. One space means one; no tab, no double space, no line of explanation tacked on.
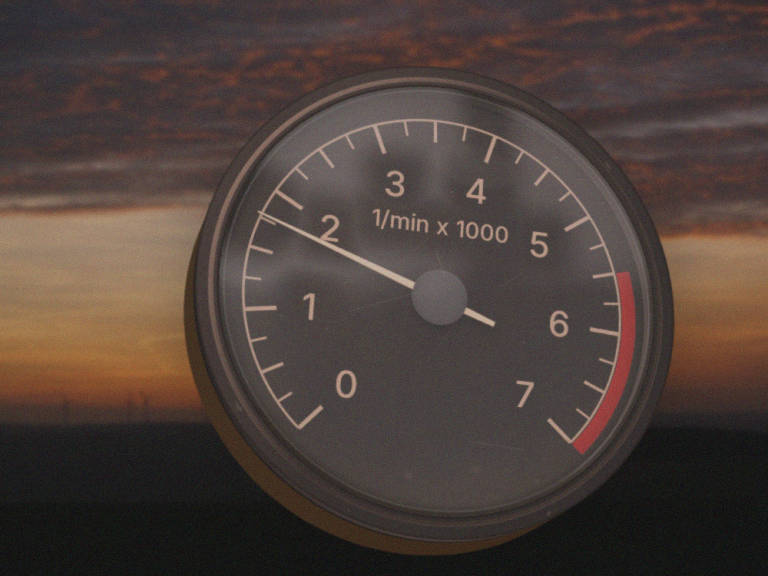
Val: 1750 rpm
